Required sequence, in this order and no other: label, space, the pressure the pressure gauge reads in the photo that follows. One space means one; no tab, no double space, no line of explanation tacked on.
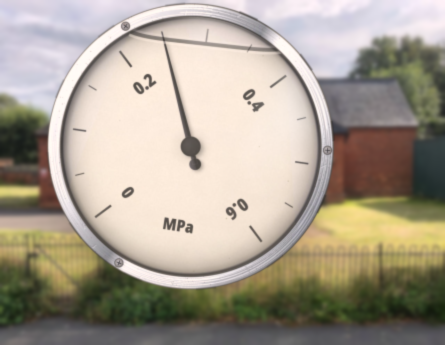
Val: 0.25 MPa
